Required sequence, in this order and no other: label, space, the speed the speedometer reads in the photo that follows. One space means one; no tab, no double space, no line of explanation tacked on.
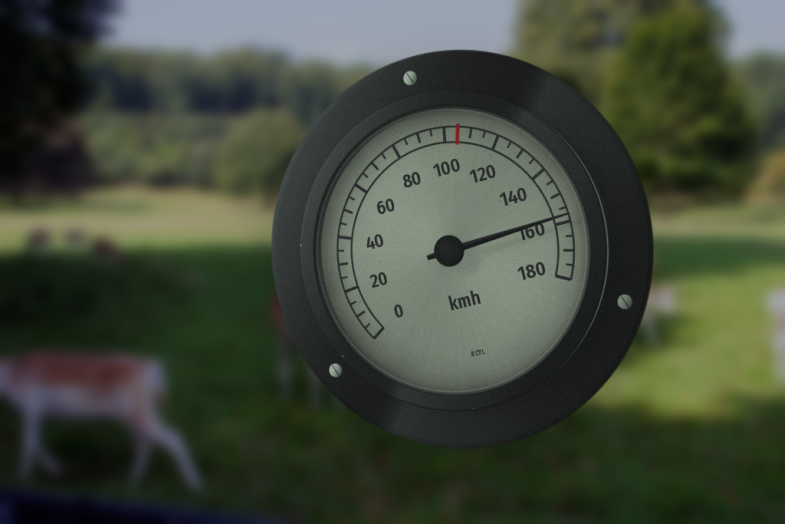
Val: 157.5 km/h
